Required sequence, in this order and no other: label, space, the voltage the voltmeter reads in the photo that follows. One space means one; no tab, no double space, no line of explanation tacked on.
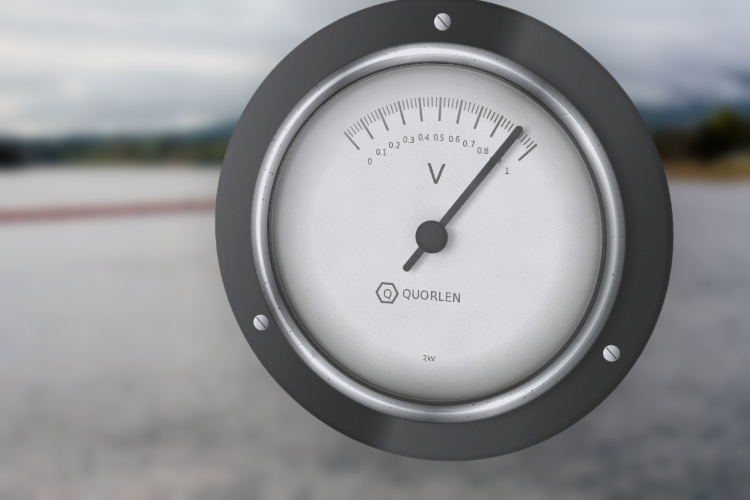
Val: 0.9 V
